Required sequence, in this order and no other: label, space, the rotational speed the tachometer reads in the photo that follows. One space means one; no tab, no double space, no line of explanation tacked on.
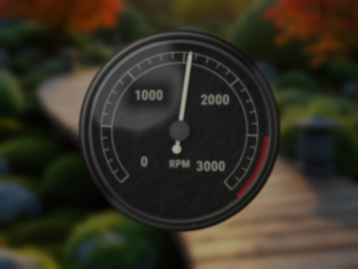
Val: 1550 rpm
